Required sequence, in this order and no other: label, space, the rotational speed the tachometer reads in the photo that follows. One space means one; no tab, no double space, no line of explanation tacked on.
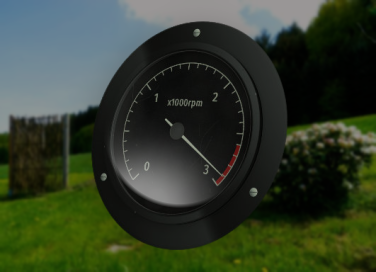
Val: 2900 rpm
